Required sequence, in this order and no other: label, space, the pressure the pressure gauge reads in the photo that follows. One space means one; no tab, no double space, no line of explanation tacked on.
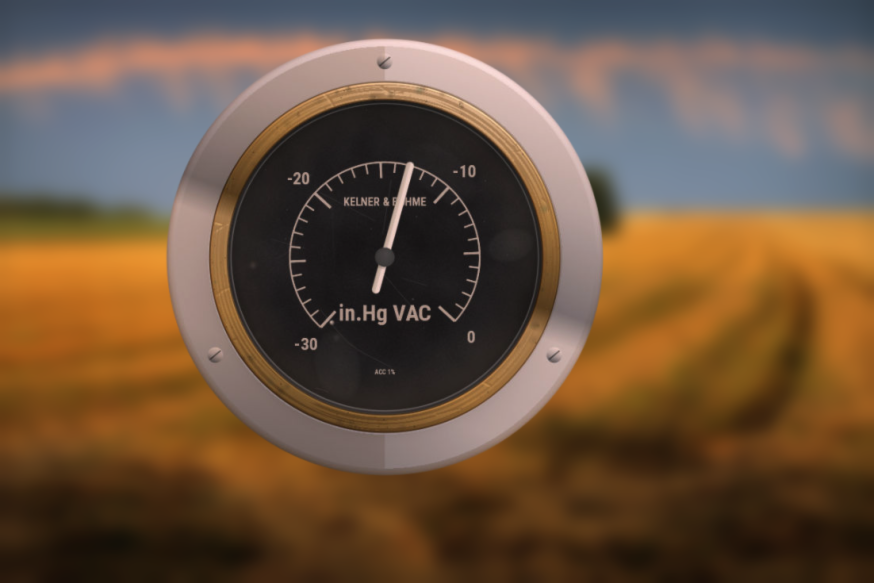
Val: -13 inHg
